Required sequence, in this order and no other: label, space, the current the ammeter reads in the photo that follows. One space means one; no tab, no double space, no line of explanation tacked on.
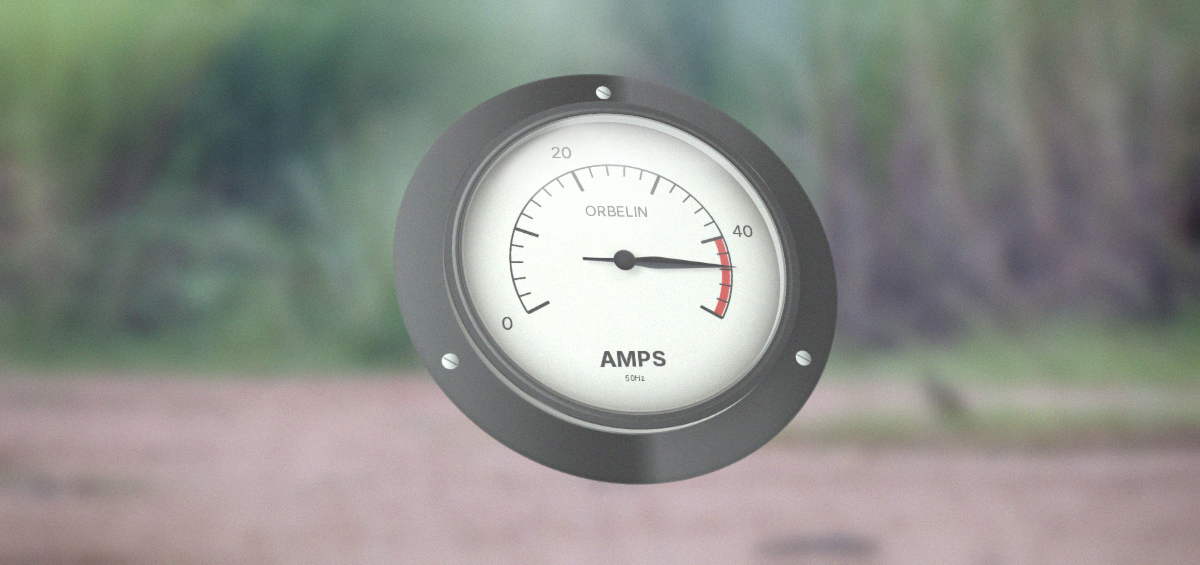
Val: 44 A
